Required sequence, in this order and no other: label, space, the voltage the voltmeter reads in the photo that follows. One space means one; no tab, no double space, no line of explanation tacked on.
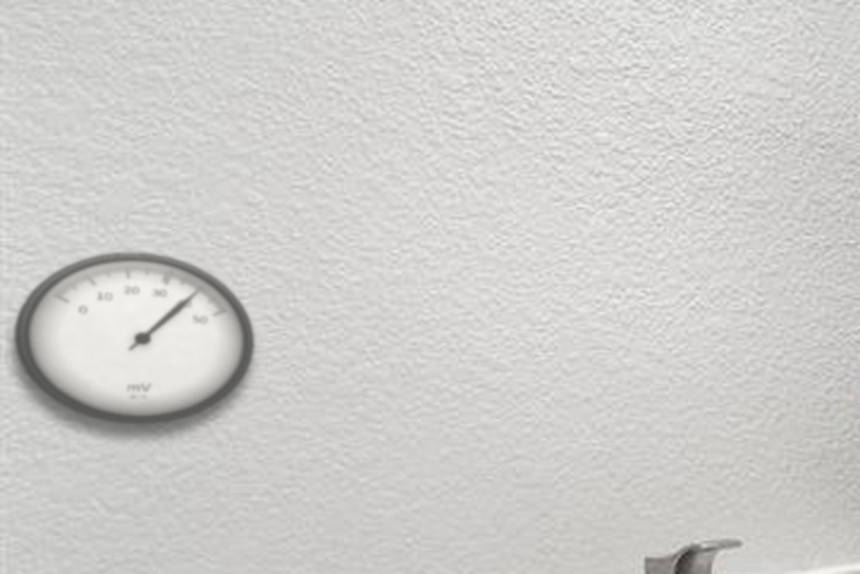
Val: 40 mV
